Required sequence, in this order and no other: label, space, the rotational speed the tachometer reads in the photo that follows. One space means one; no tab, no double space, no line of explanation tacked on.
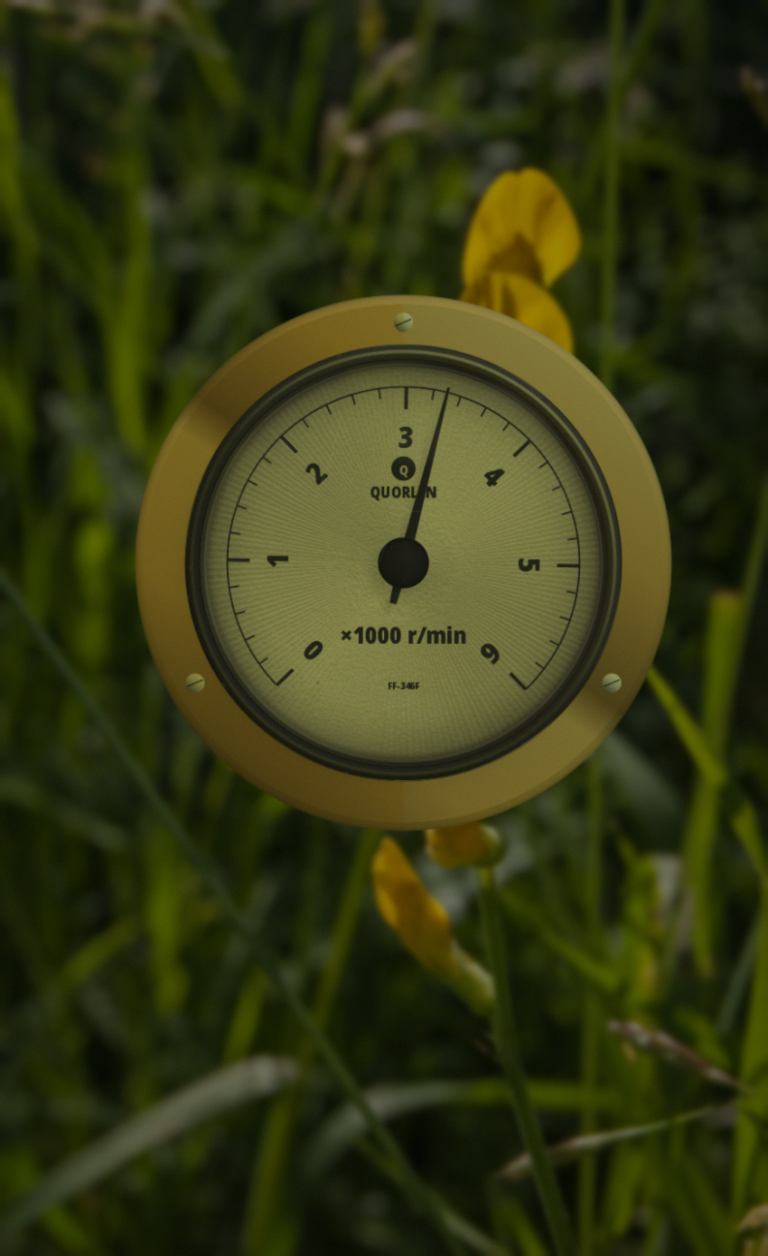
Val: 3300 rpm
